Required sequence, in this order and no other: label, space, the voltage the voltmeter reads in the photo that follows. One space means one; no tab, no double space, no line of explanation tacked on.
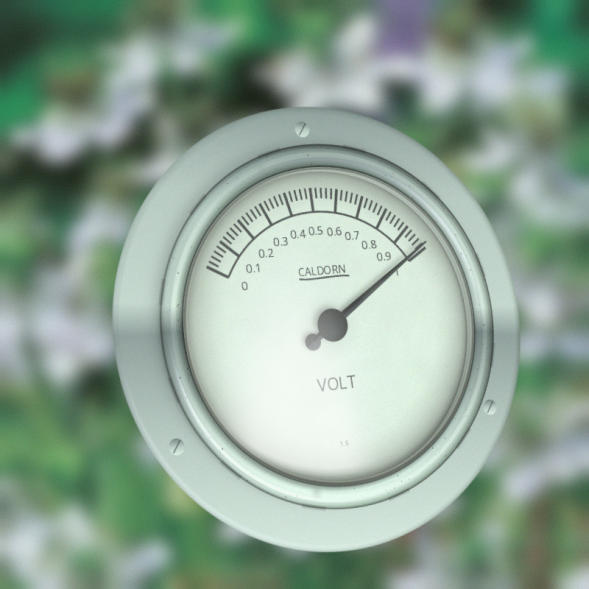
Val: 0.98 V
